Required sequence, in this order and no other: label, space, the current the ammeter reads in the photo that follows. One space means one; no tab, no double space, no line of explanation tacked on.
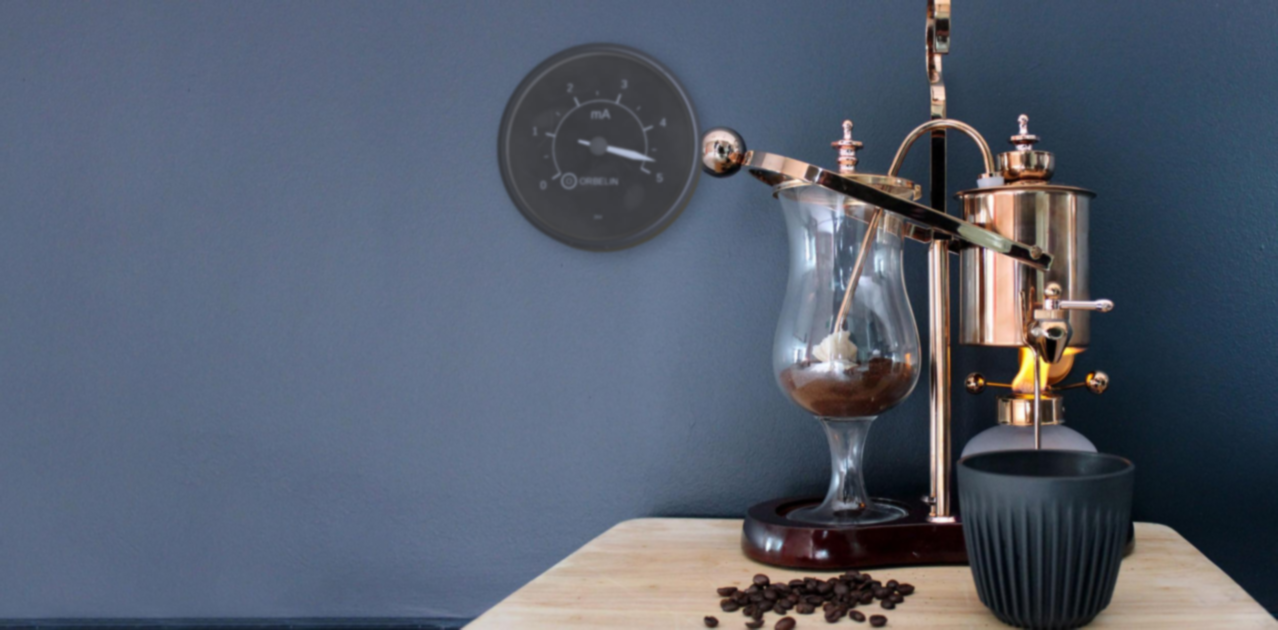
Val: 4.75 mA
